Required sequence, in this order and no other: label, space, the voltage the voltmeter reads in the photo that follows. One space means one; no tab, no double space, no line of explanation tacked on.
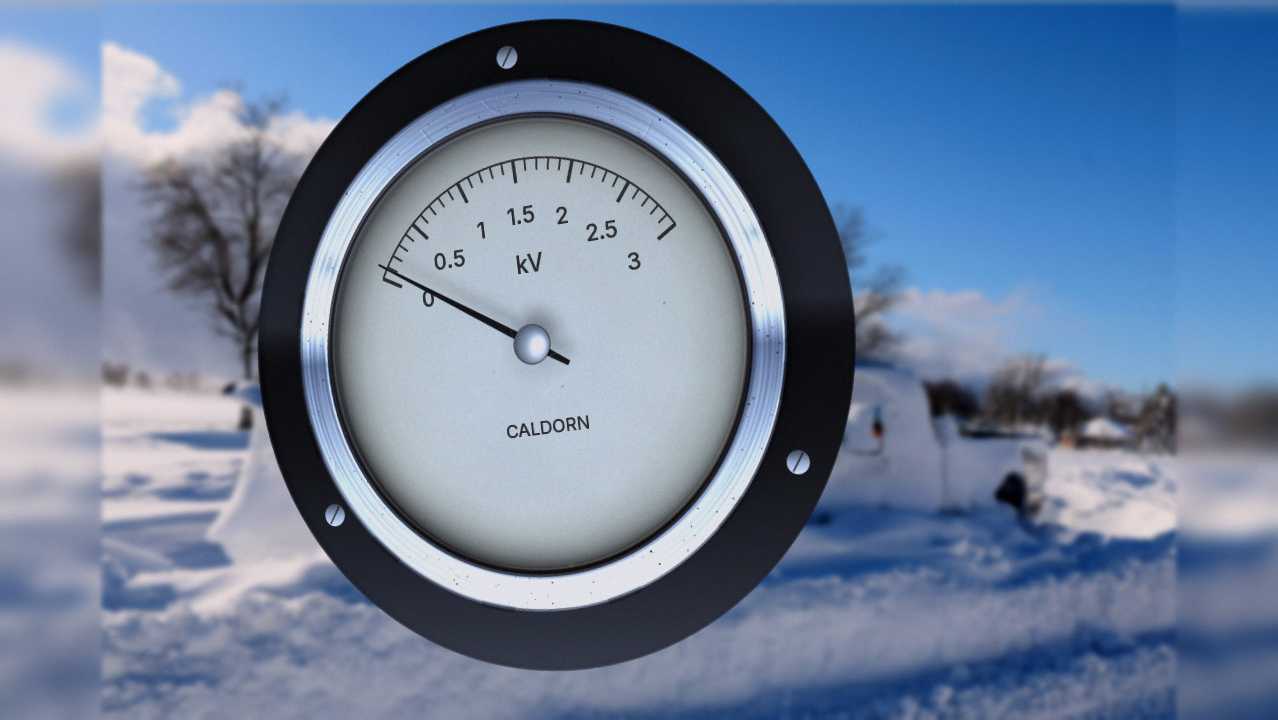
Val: 0.1 kV
